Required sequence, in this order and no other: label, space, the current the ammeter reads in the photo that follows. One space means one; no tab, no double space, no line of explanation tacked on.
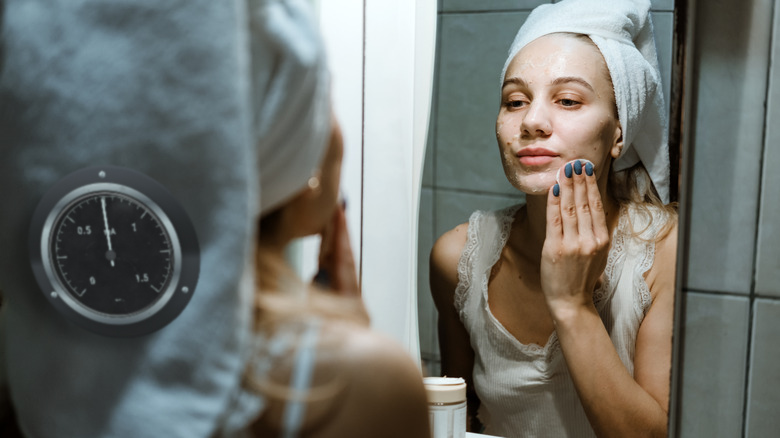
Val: 0.75 mA
